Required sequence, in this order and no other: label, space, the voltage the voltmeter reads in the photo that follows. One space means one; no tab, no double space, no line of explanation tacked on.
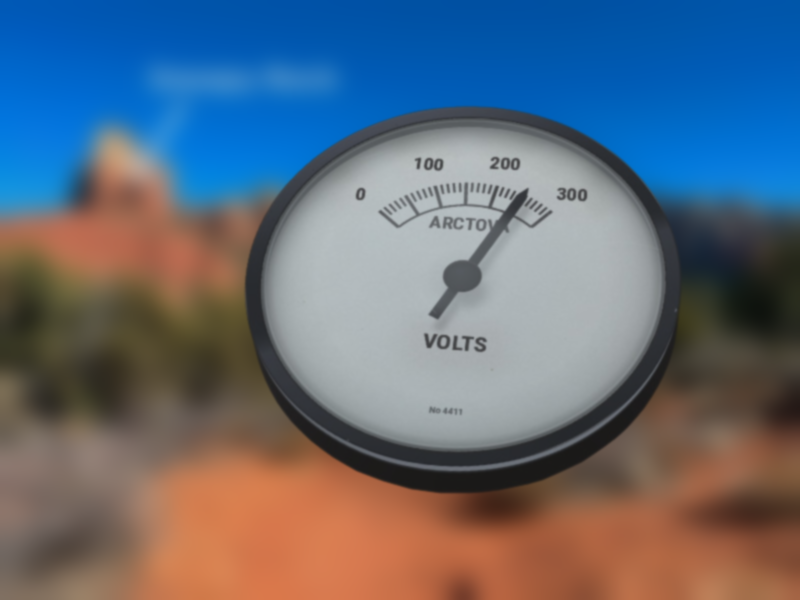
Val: 250 V
